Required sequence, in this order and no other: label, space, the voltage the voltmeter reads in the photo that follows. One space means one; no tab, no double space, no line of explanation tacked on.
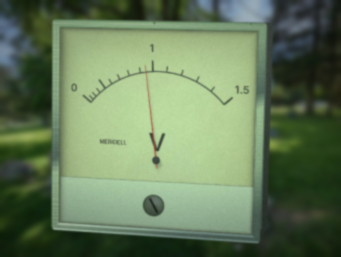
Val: 0.95 V
